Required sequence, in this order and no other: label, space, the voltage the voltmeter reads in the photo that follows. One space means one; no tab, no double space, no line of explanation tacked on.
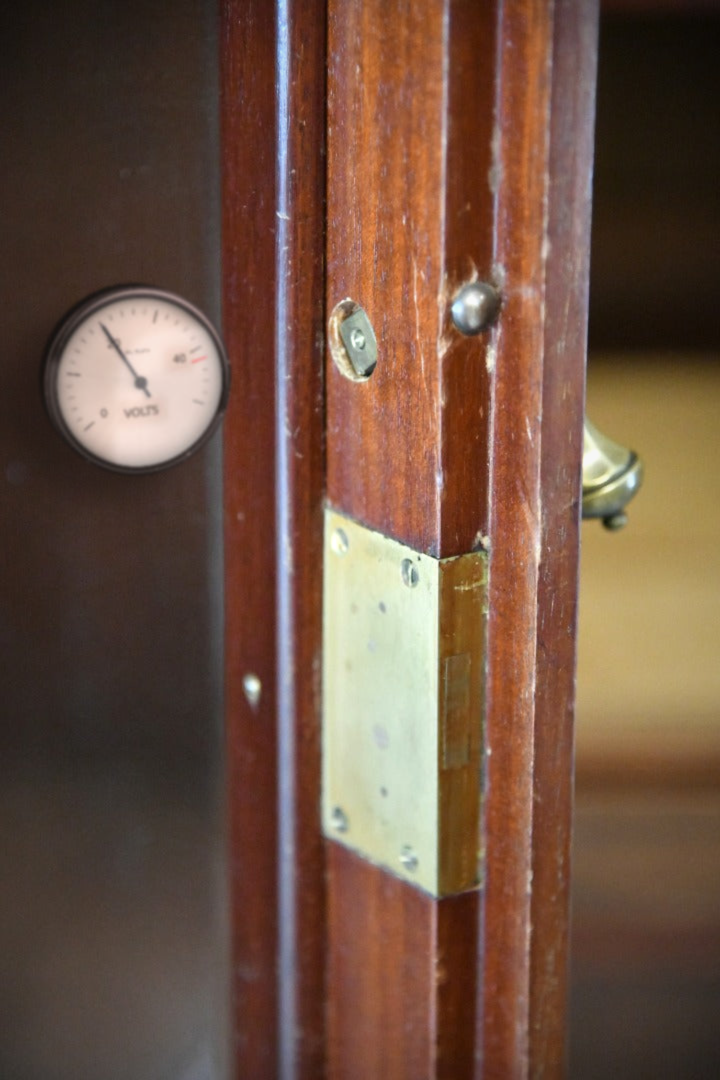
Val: 20 V
